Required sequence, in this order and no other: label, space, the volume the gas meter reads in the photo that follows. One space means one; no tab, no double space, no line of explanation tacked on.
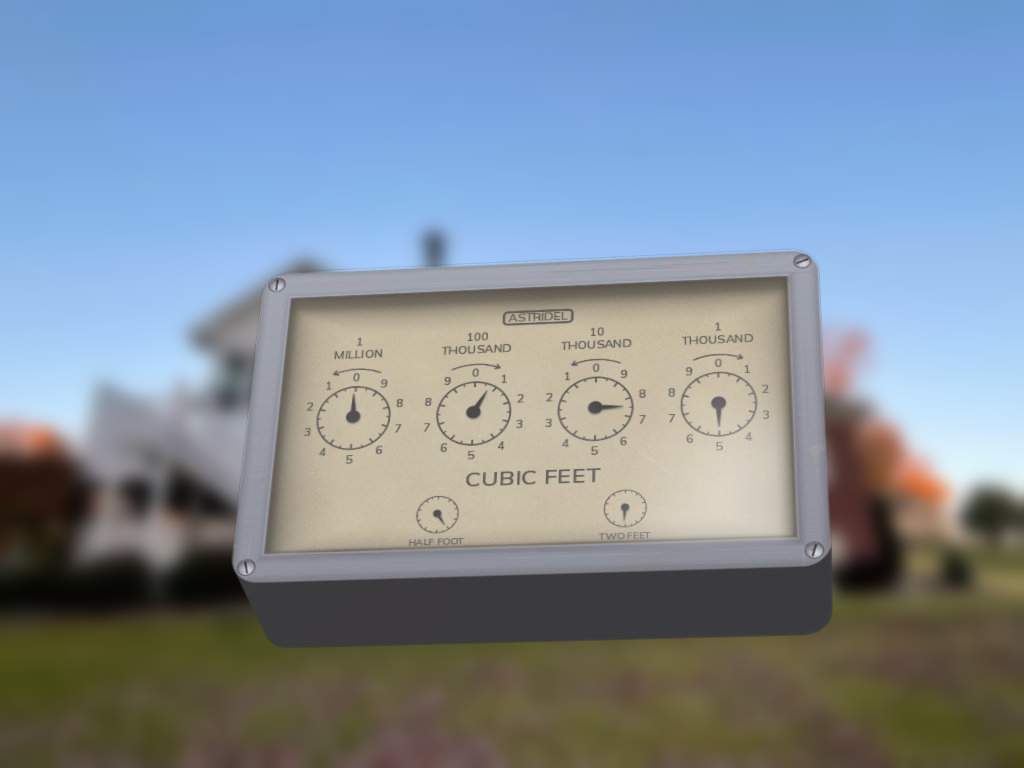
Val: 7500 ft³
